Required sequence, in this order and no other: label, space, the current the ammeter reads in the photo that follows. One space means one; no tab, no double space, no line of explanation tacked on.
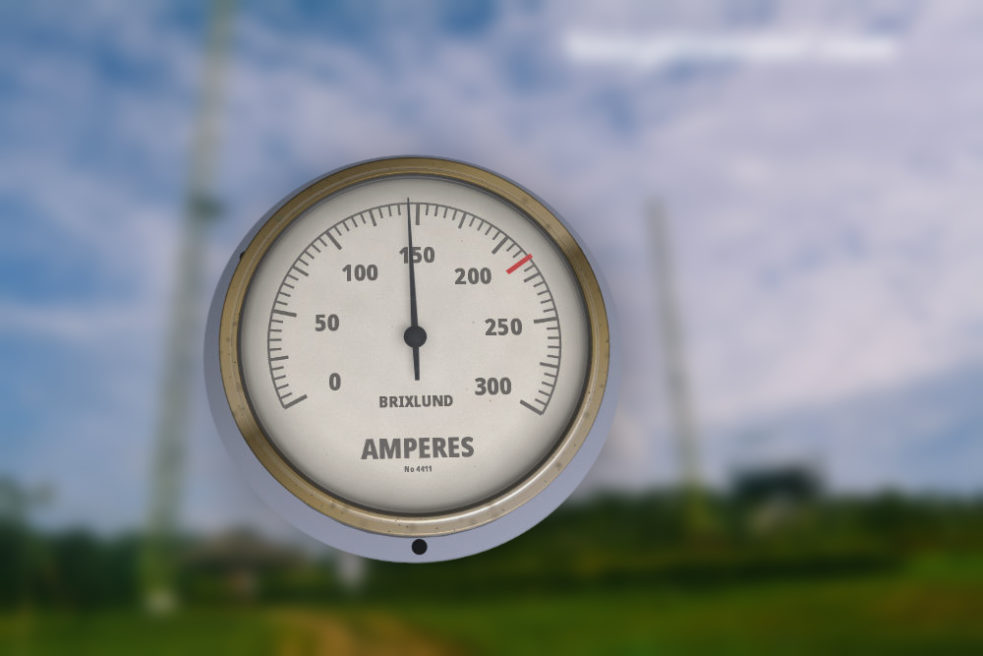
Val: 145 A
